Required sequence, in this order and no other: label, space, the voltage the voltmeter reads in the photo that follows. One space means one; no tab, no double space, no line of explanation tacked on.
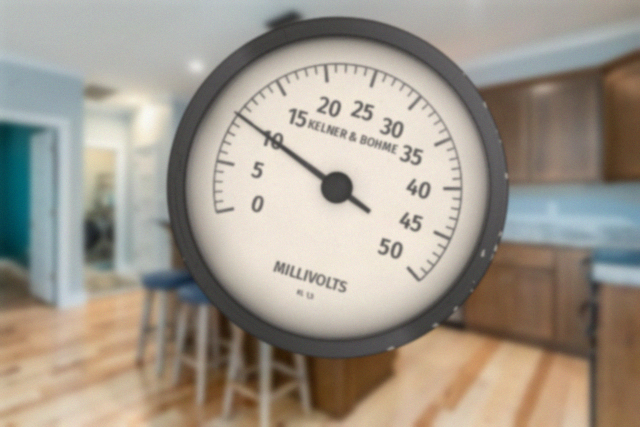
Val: 10 mV
